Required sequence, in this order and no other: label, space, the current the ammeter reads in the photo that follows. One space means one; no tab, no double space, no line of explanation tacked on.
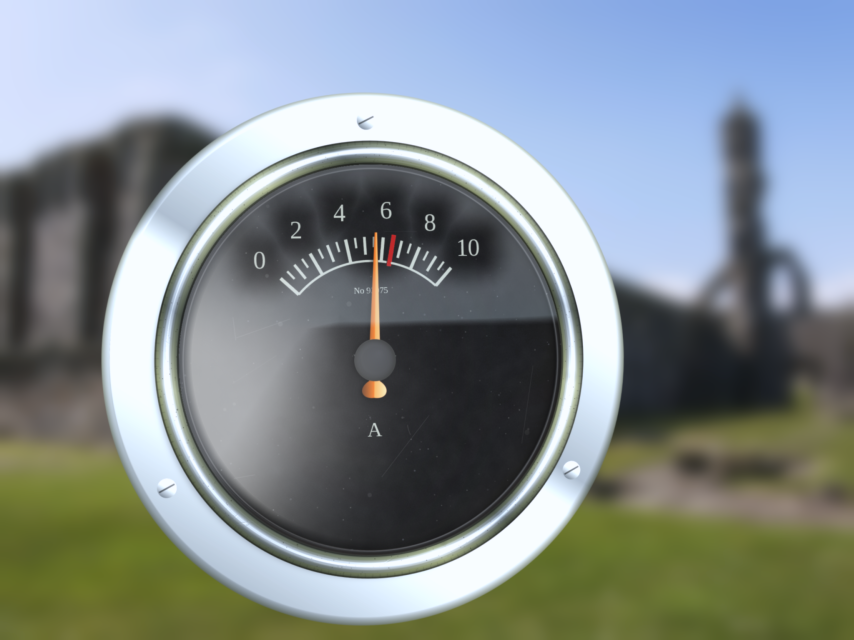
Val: 5.5 A
